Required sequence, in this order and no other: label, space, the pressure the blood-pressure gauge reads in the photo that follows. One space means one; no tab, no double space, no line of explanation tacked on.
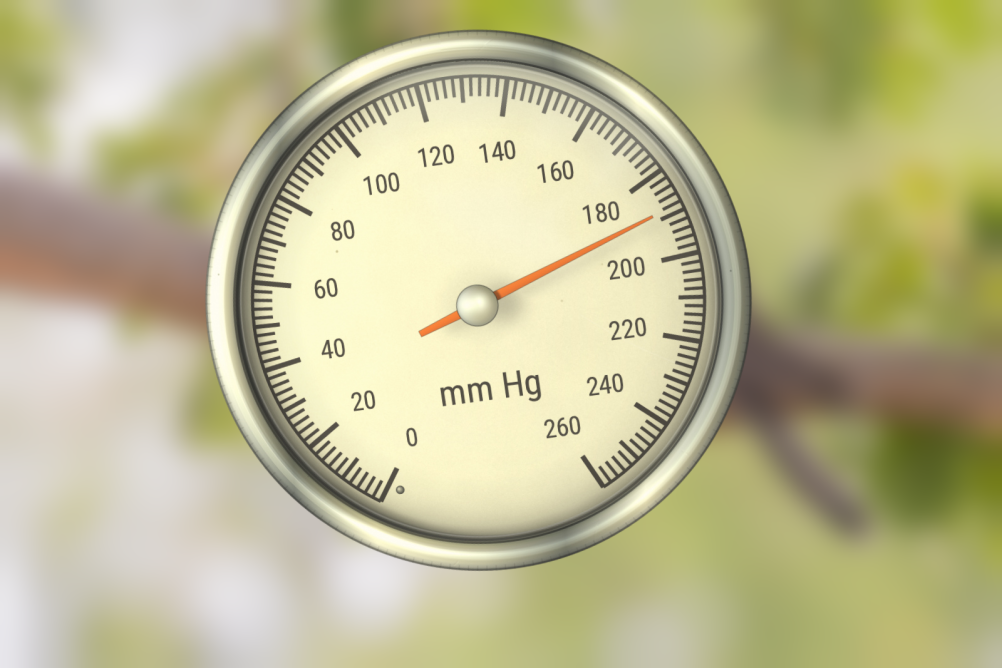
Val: 188 mmHg
